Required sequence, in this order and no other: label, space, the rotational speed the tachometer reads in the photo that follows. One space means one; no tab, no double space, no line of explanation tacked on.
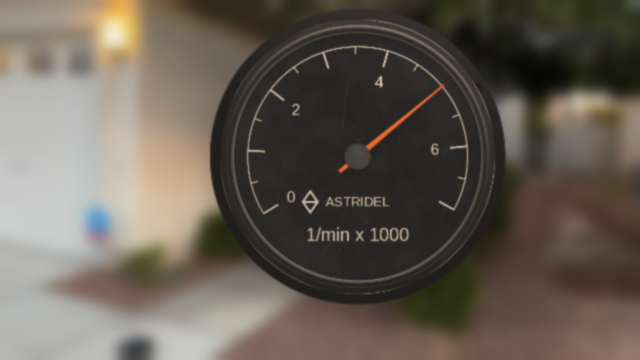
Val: 5000 rpm
